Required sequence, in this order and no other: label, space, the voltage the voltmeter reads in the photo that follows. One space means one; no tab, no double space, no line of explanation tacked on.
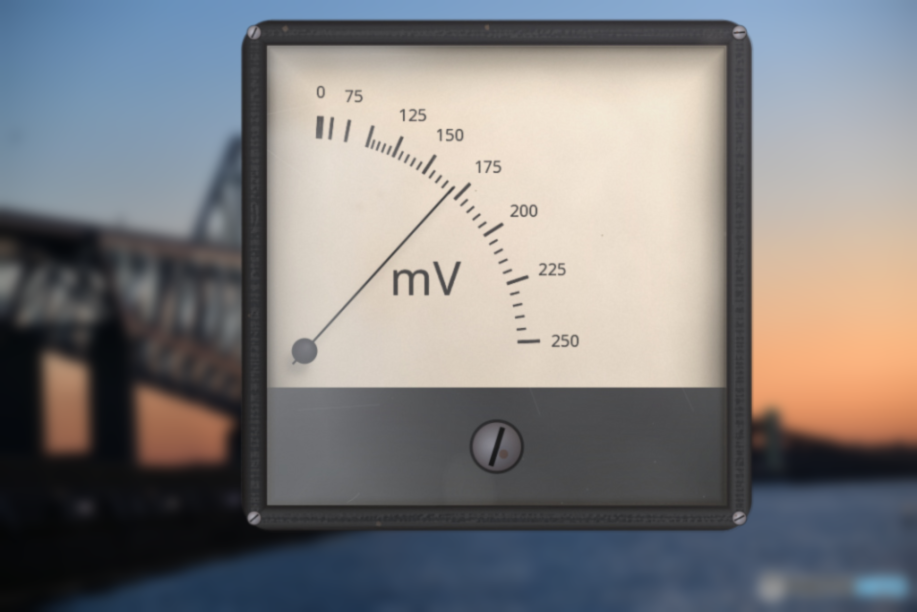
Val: 170 mV
